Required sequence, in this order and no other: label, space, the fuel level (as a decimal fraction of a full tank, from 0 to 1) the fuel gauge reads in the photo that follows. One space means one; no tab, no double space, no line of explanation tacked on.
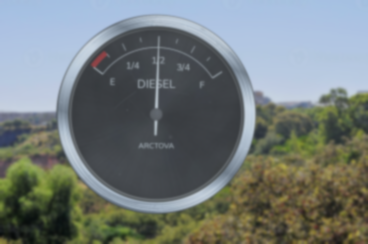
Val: 0.5
